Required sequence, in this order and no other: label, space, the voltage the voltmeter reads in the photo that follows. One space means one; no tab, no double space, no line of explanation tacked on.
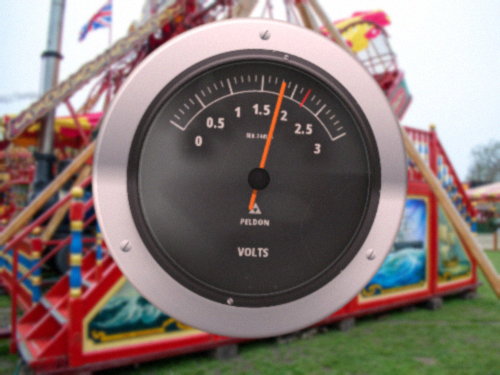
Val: 1.8 V
